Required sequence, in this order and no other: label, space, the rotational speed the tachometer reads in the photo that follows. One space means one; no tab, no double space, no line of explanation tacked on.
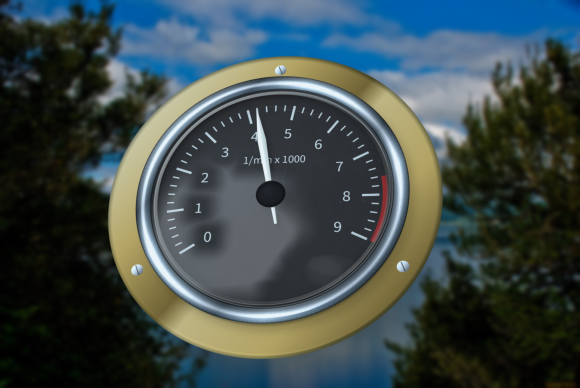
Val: 4200 rpm
